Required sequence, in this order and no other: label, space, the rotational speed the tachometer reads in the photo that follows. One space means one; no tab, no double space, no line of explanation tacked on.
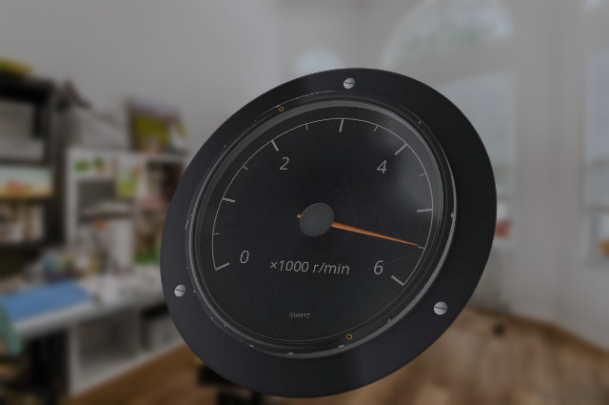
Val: 5500 rpm
